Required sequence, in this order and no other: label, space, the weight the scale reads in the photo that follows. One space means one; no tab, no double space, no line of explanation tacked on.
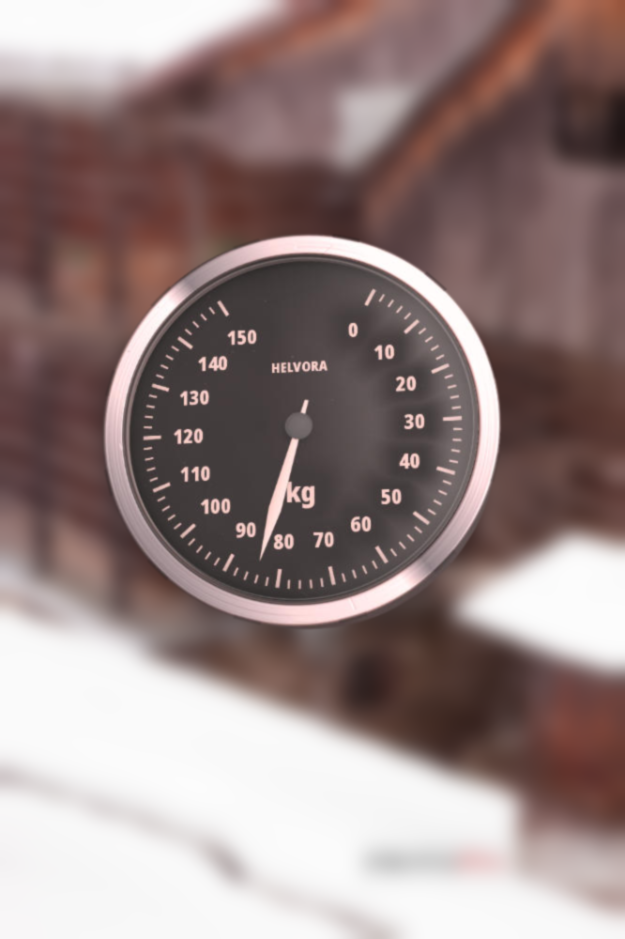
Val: 84 kg
